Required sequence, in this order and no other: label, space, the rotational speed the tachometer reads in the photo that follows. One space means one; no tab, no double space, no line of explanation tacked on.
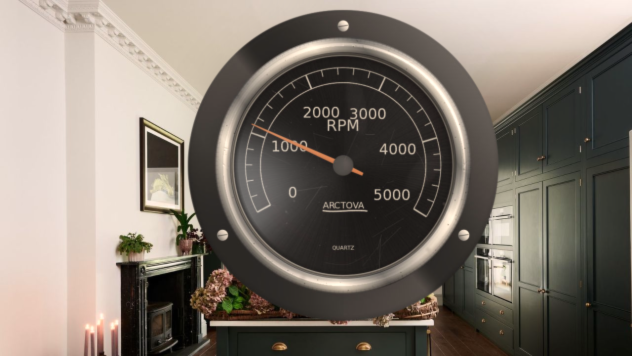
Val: 1100 rpm
